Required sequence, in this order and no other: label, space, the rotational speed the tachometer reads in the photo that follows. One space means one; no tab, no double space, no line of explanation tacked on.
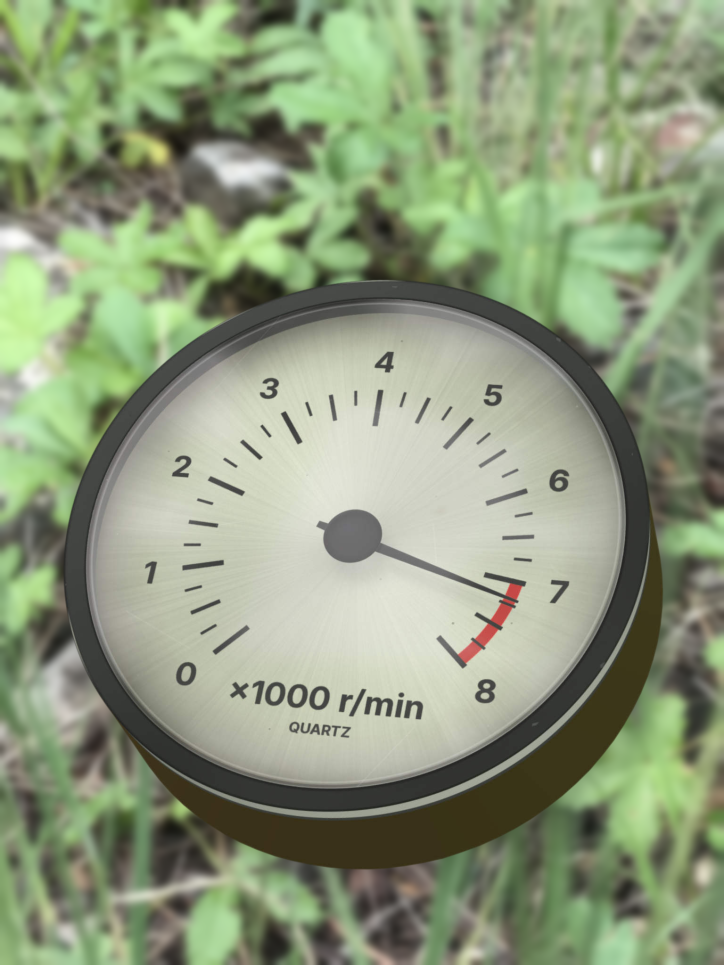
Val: 7250 rpm
